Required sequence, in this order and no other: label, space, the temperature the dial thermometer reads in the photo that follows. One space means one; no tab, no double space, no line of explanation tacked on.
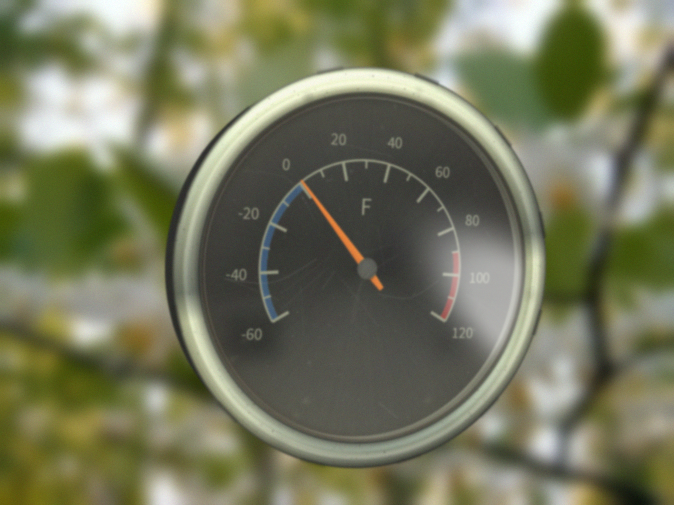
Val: 0 °F
